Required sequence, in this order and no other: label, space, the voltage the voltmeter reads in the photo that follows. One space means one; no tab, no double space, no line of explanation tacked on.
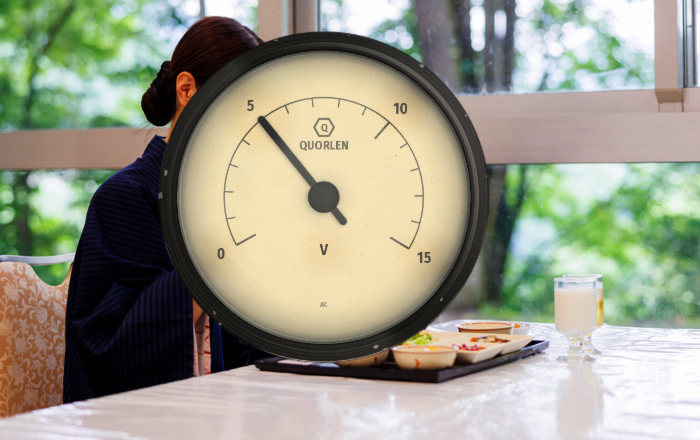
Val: 5 V
